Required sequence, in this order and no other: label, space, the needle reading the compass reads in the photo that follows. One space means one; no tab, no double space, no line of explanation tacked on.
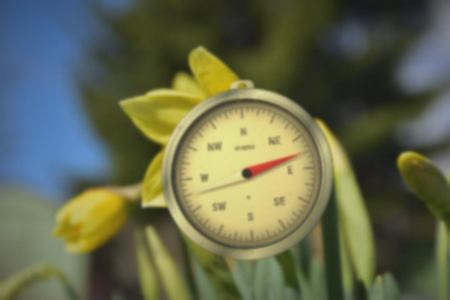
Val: 75 °
